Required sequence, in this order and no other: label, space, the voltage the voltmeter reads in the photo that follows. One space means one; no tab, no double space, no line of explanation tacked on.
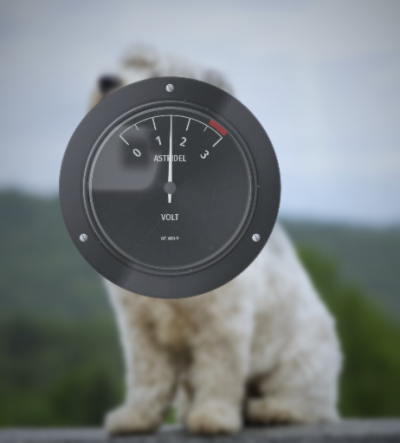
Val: 1.5 V
